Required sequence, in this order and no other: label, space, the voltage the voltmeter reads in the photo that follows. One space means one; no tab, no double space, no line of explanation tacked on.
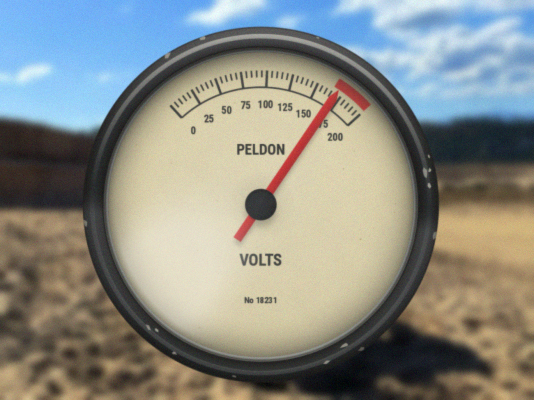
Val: 170 V
